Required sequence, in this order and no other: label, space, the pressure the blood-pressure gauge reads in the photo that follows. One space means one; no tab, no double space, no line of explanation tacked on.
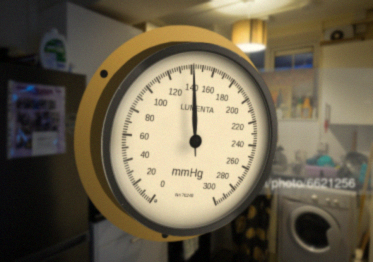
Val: 140 mmHg
